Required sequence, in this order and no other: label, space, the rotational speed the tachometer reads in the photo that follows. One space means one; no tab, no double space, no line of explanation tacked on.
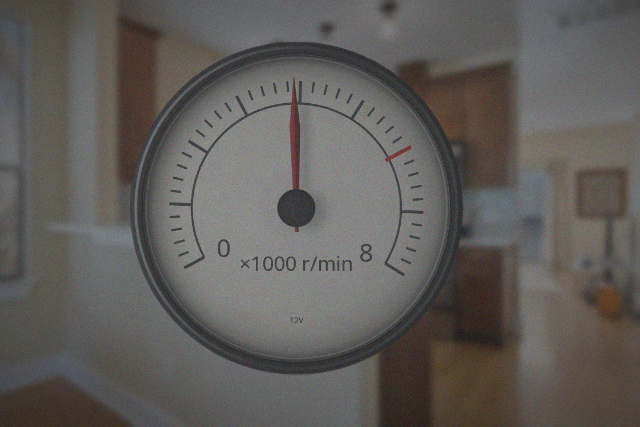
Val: 3900 rpm
